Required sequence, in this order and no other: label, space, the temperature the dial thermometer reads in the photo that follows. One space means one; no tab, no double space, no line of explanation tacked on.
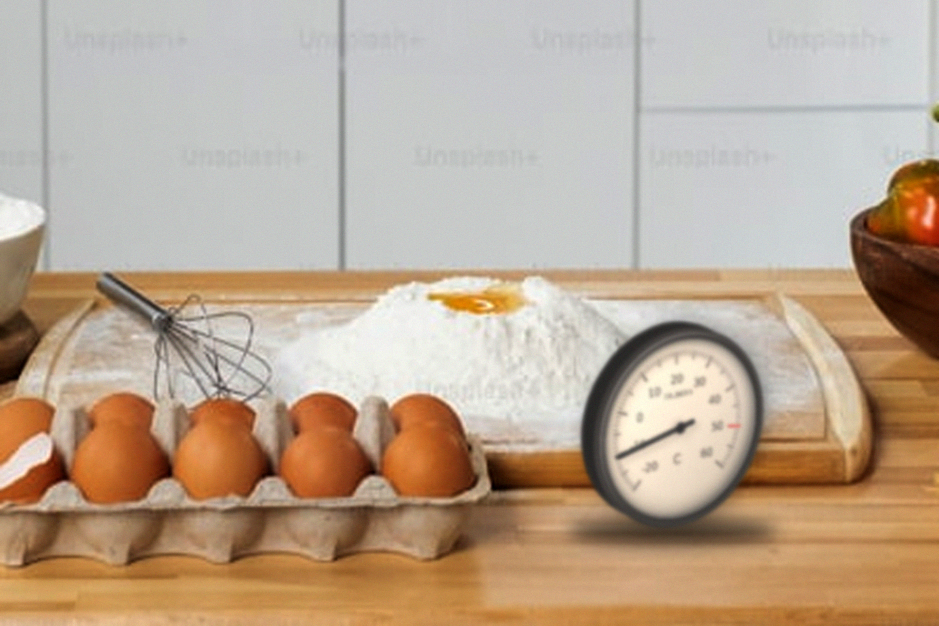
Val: -10 °C
